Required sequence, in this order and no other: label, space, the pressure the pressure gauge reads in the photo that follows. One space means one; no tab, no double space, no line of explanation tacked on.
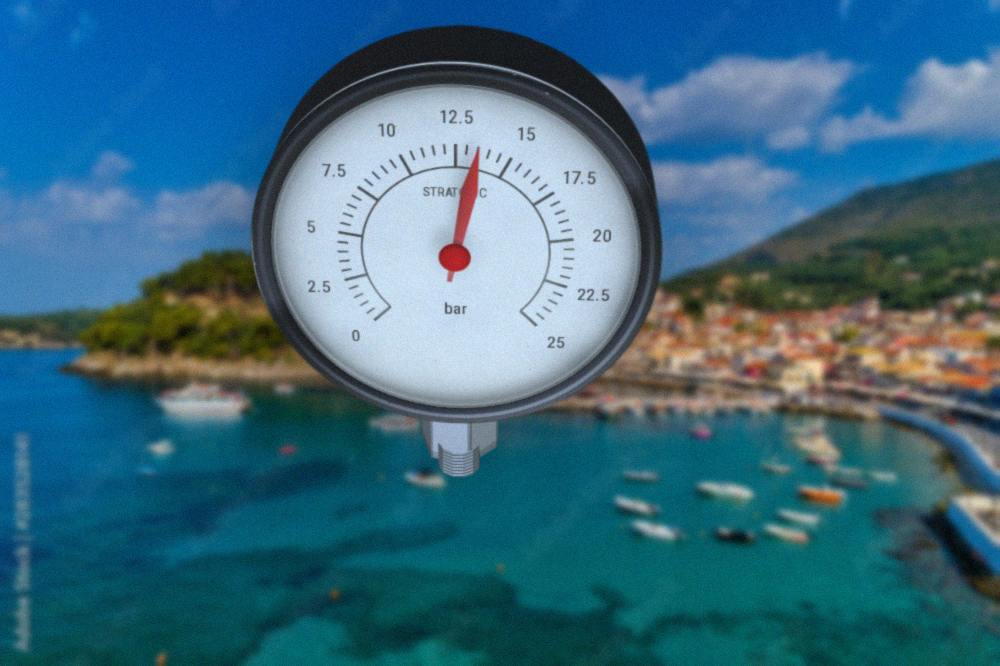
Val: 13.5 bar
